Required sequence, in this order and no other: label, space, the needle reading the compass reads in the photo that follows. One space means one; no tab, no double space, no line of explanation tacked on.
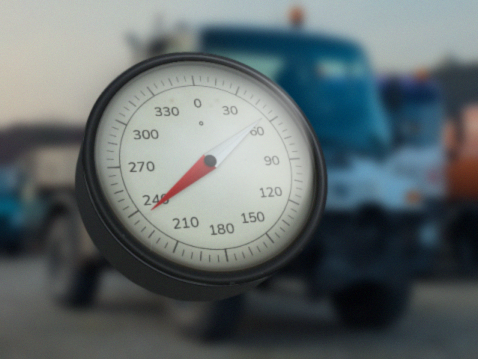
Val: 235 °
